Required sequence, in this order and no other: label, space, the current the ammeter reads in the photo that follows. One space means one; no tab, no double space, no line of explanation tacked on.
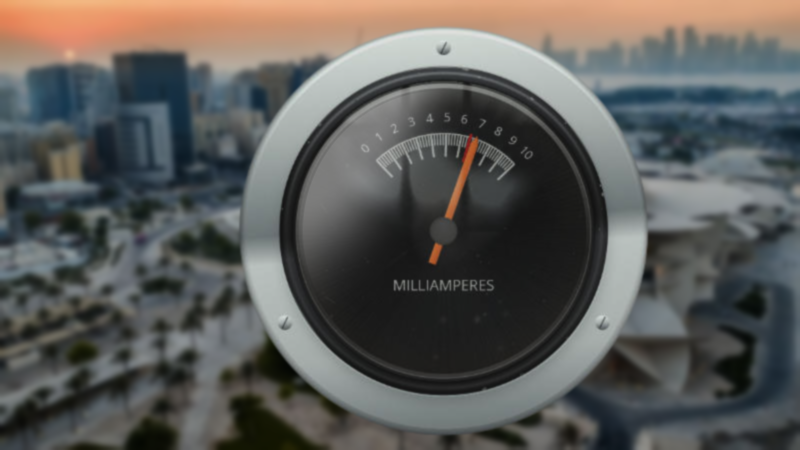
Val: 7 mA
